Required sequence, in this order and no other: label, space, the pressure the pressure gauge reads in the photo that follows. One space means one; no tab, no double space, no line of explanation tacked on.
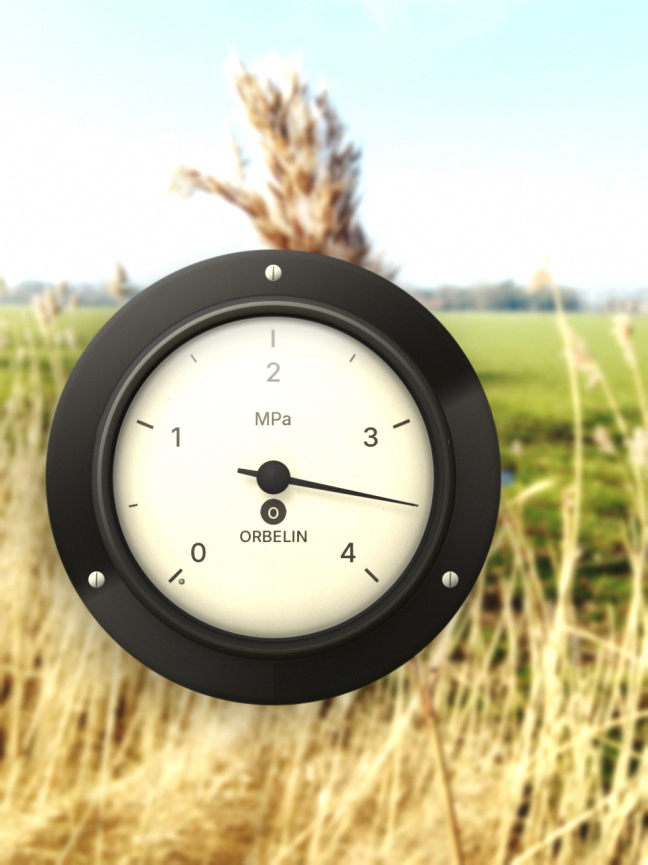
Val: 3.5 MPa
